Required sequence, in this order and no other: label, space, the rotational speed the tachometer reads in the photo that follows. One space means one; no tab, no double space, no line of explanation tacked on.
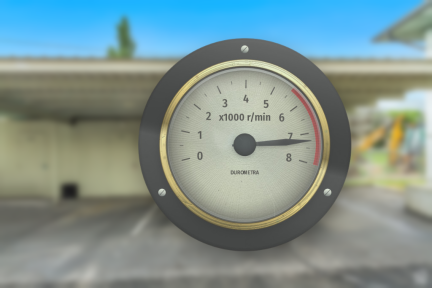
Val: 7250 rpm
